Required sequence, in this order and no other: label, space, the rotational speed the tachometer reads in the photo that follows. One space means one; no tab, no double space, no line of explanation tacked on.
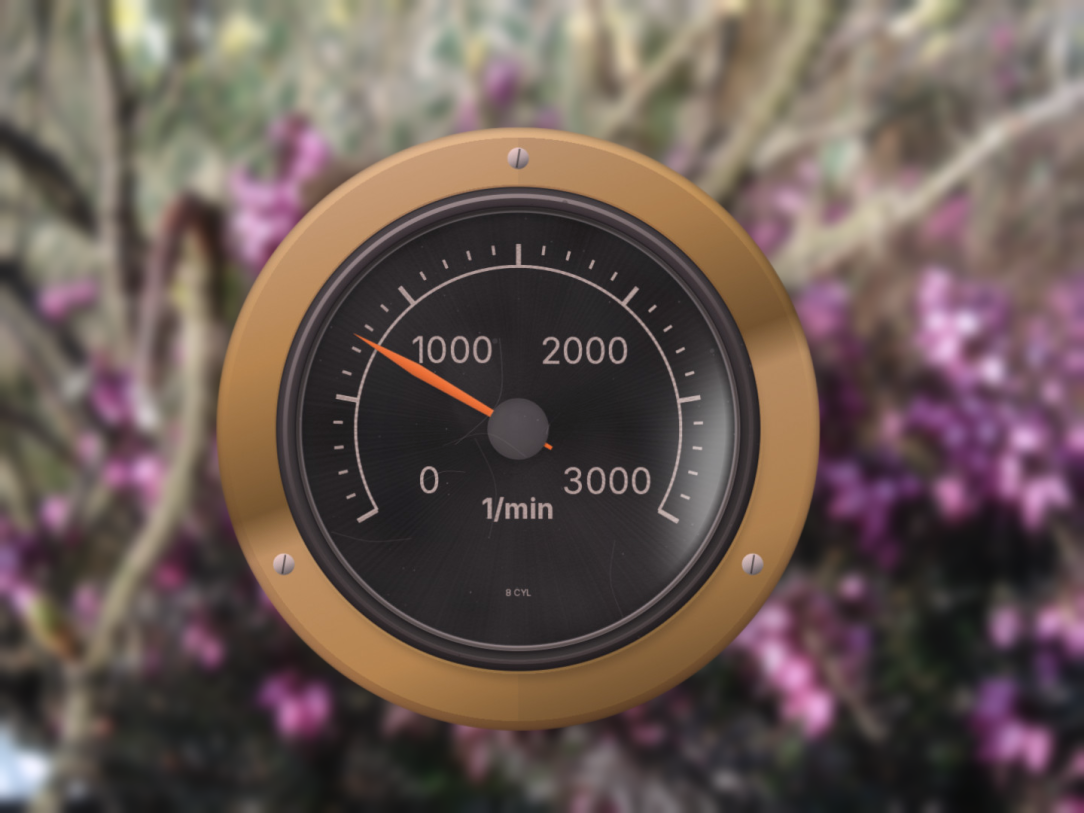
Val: 750 rpm
